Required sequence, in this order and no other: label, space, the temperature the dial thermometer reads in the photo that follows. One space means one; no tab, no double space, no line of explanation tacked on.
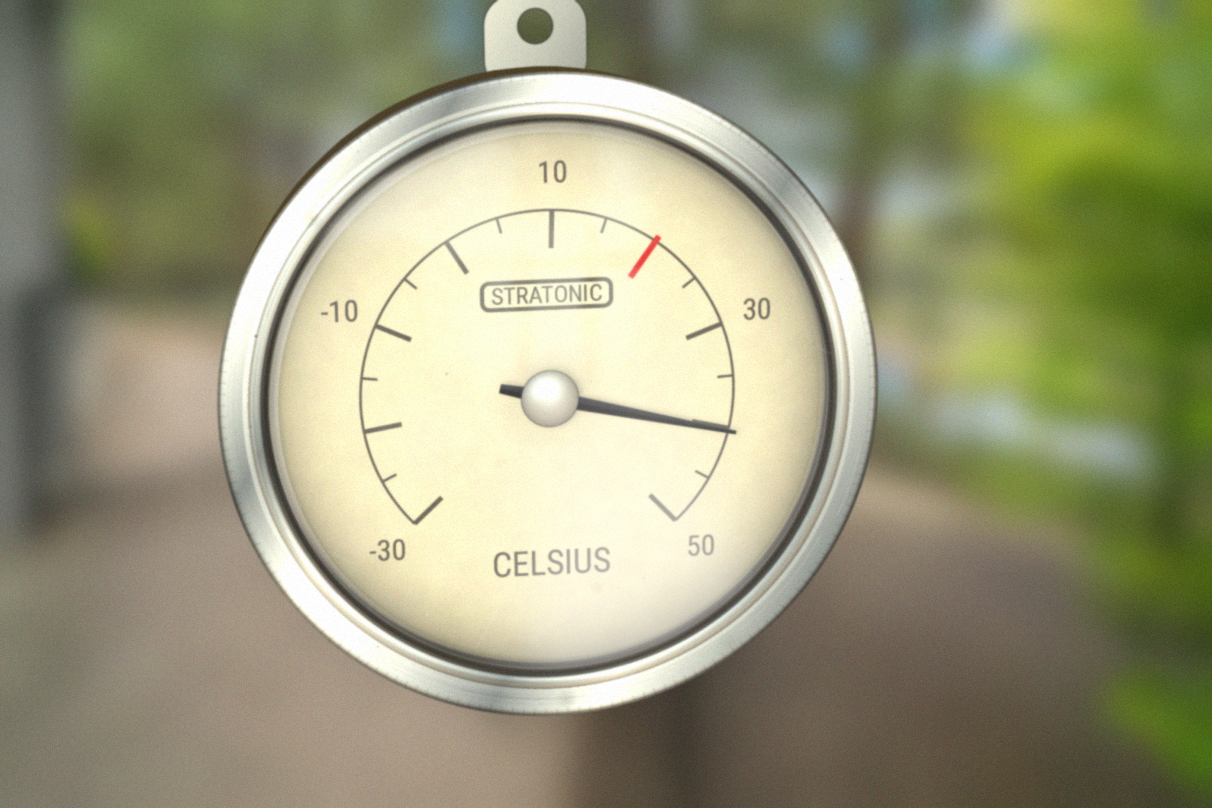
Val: 40 °C
